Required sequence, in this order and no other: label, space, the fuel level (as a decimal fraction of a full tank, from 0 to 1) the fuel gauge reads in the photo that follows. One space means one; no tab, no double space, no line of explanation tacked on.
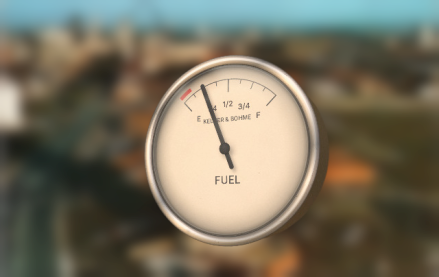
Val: 0.25
